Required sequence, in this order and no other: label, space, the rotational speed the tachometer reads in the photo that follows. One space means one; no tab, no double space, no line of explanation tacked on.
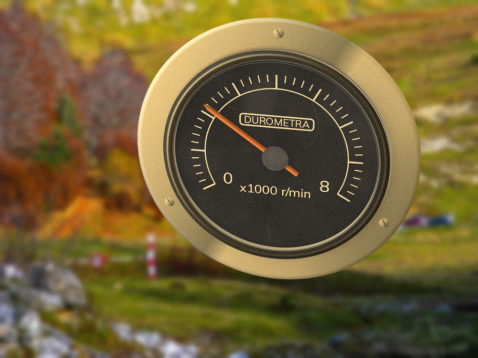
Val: 2200 rpm
